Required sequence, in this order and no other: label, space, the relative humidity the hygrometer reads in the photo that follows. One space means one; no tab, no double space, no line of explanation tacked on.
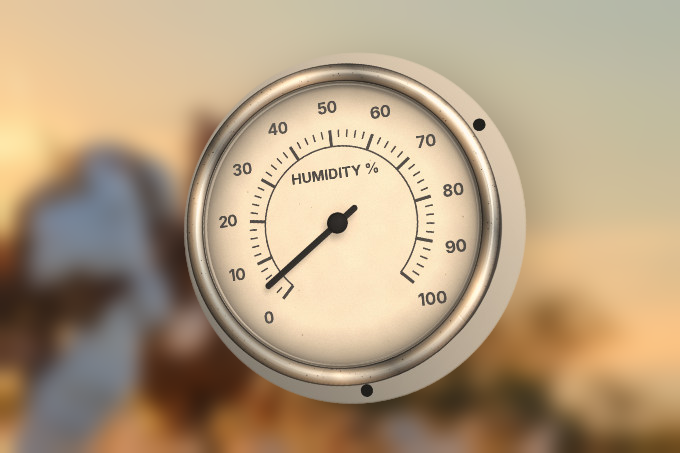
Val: 4 %
